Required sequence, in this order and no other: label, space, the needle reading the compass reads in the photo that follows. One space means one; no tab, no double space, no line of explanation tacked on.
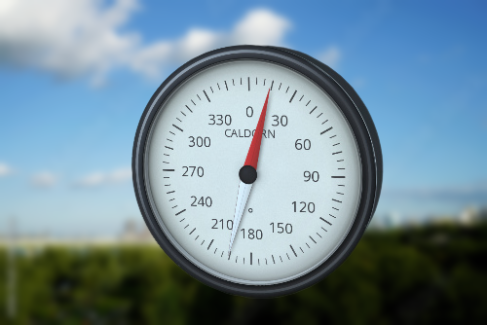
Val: 15 °
